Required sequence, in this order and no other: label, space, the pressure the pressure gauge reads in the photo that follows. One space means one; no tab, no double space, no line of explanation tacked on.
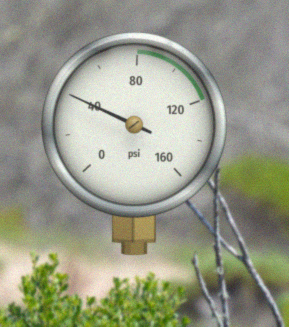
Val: 40 psi
